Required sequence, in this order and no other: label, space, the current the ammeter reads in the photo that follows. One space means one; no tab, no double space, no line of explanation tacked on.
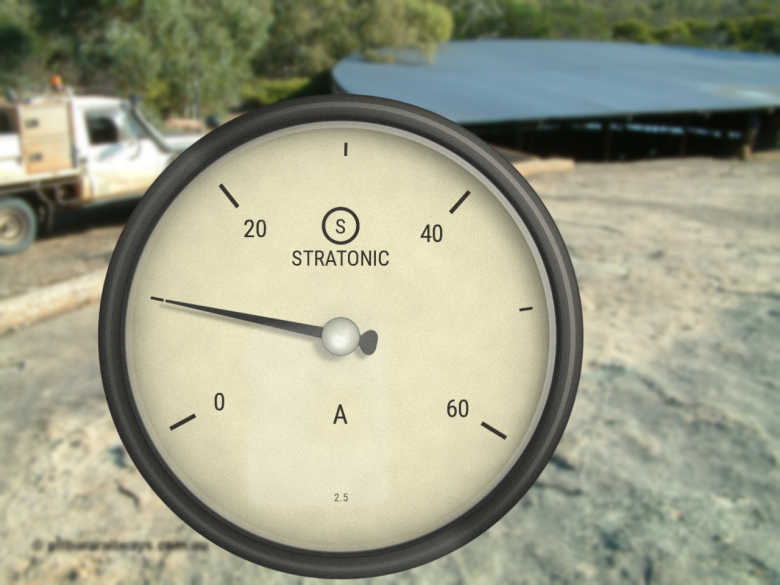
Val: 10 A
